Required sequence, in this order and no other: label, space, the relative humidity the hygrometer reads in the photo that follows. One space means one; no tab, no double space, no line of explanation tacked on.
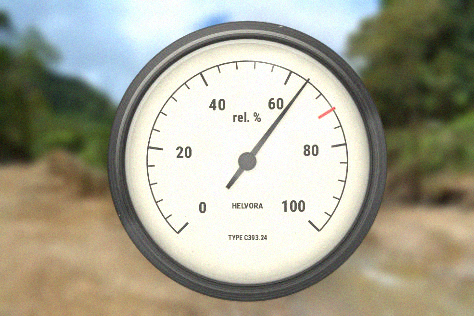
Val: 64 %
